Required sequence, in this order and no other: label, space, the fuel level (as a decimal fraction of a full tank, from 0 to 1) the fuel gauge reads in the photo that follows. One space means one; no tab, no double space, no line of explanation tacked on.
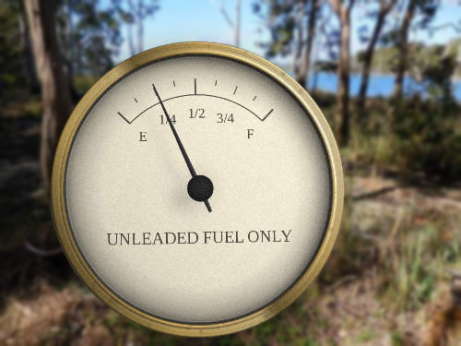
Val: 0.25
